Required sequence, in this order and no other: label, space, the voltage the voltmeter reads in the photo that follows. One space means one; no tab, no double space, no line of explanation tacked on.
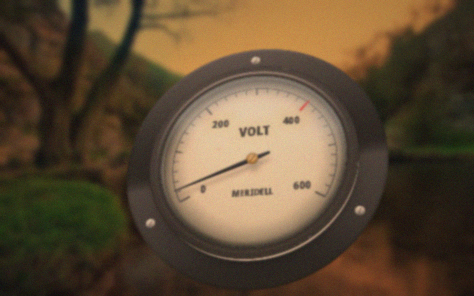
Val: 20 V
